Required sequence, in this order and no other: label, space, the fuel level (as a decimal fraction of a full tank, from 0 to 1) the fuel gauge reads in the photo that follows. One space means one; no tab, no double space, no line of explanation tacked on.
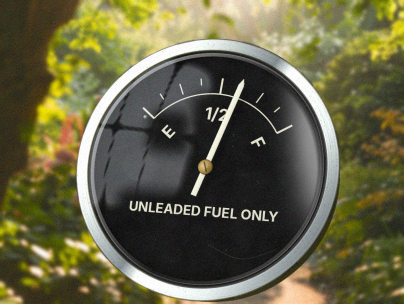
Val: 0.625
